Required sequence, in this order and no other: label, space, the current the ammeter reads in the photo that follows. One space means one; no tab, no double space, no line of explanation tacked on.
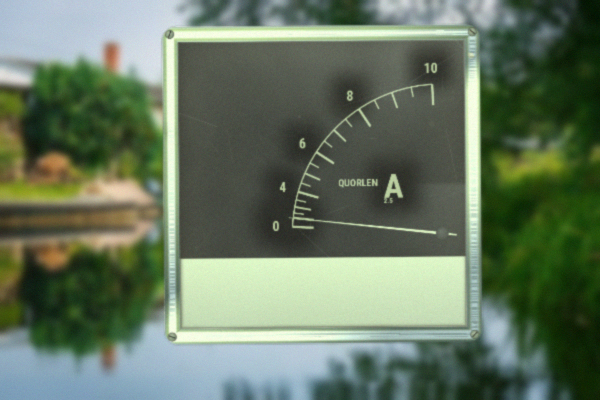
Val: 2 A
